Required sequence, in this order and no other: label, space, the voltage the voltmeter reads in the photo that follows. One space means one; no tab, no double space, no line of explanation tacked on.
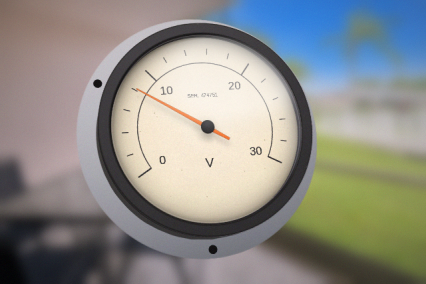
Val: 8 V
